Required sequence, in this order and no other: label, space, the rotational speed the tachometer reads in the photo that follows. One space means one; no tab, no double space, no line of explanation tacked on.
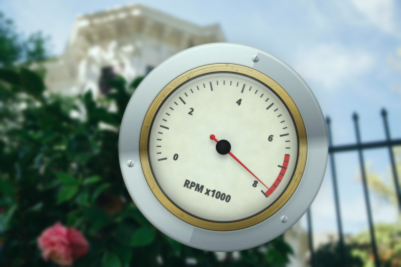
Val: 7800 rpm
